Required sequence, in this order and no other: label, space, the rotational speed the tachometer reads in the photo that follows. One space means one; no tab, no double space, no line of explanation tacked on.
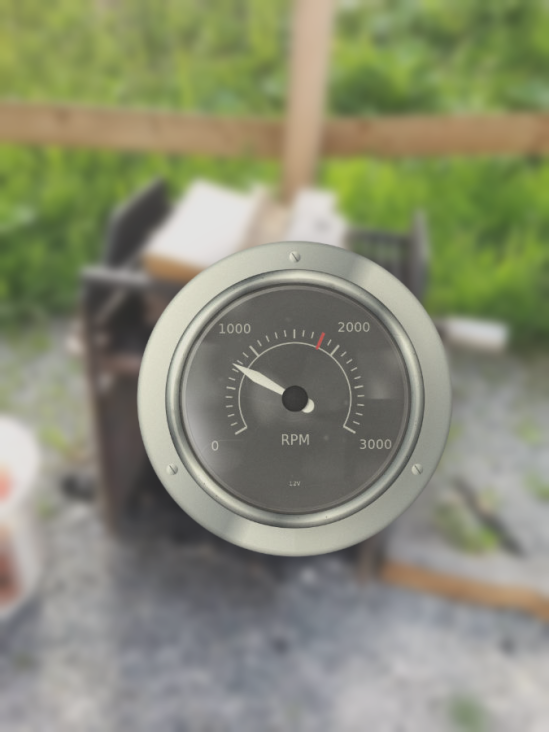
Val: 750 rpm
